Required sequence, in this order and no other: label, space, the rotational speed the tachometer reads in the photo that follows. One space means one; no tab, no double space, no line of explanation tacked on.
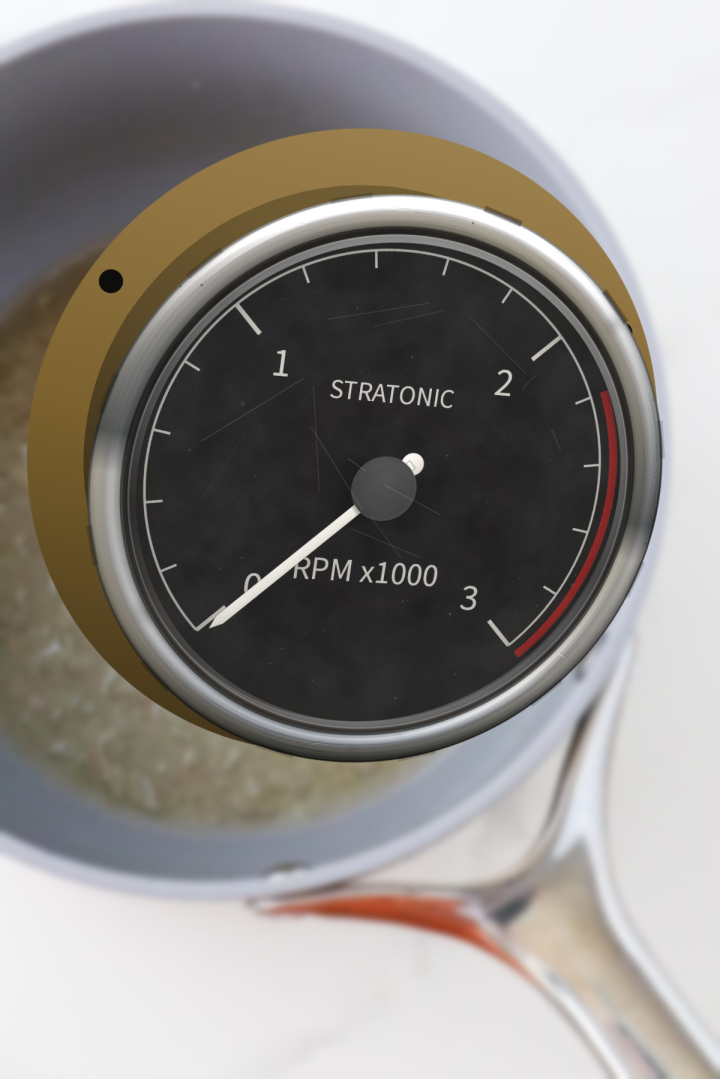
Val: 0 rpm
